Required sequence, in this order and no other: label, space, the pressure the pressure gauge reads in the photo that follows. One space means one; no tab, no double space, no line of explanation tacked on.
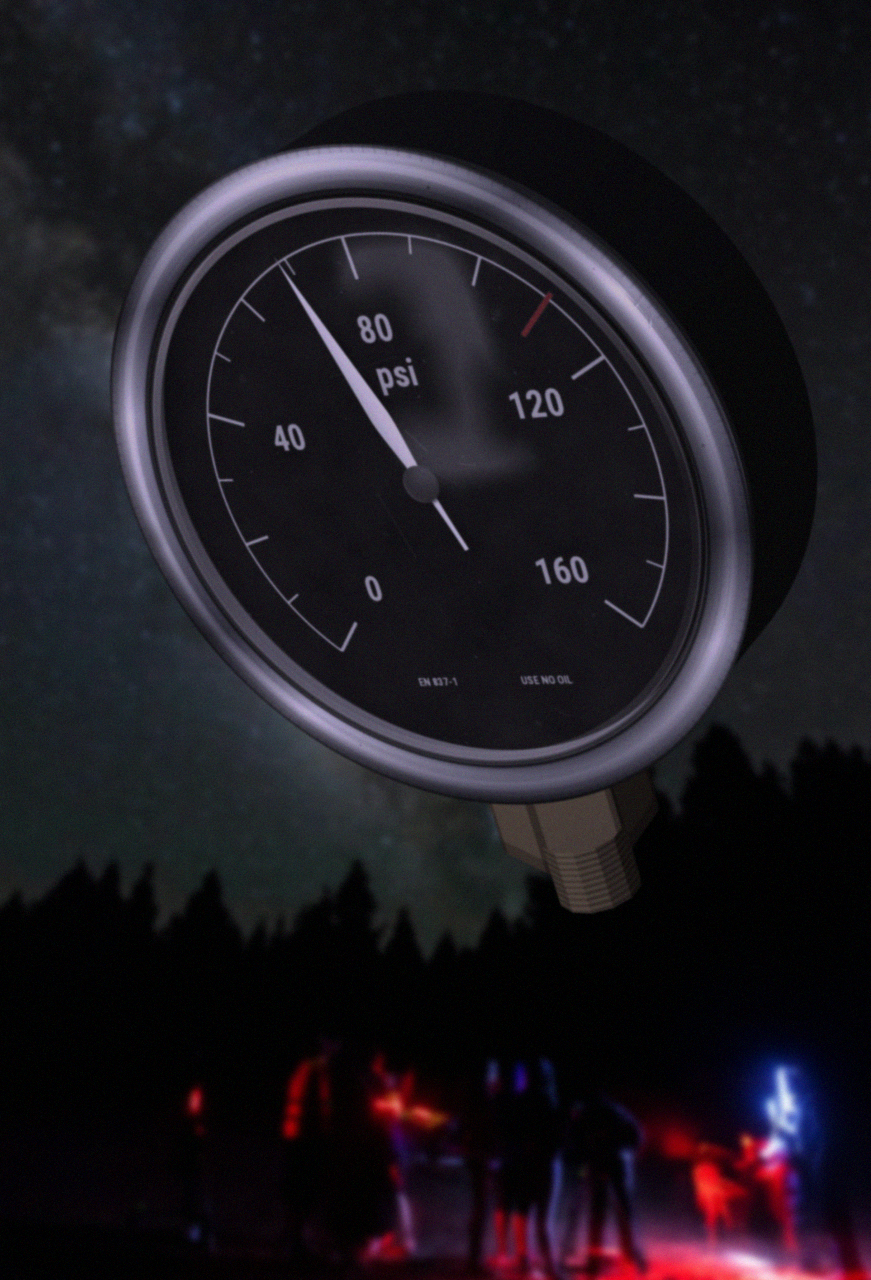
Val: 70 psi
